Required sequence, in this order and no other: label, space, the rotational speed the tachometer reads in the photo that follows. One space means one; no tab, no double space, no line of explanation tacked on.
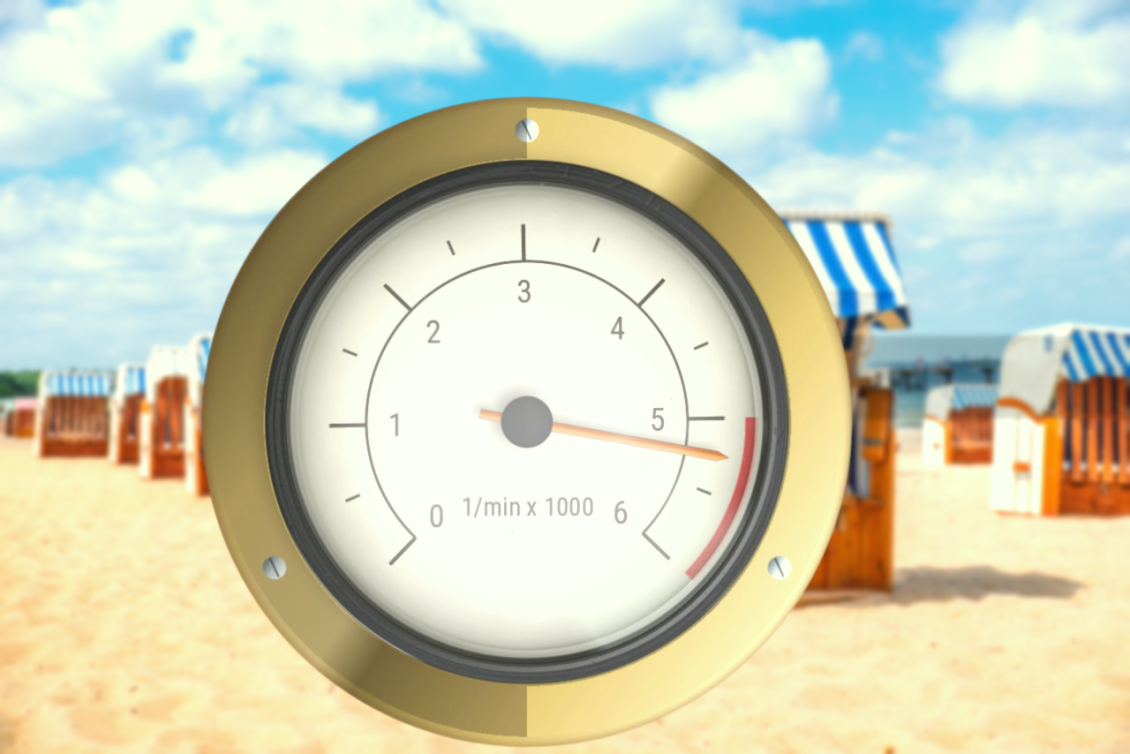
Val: 5250 rpm
